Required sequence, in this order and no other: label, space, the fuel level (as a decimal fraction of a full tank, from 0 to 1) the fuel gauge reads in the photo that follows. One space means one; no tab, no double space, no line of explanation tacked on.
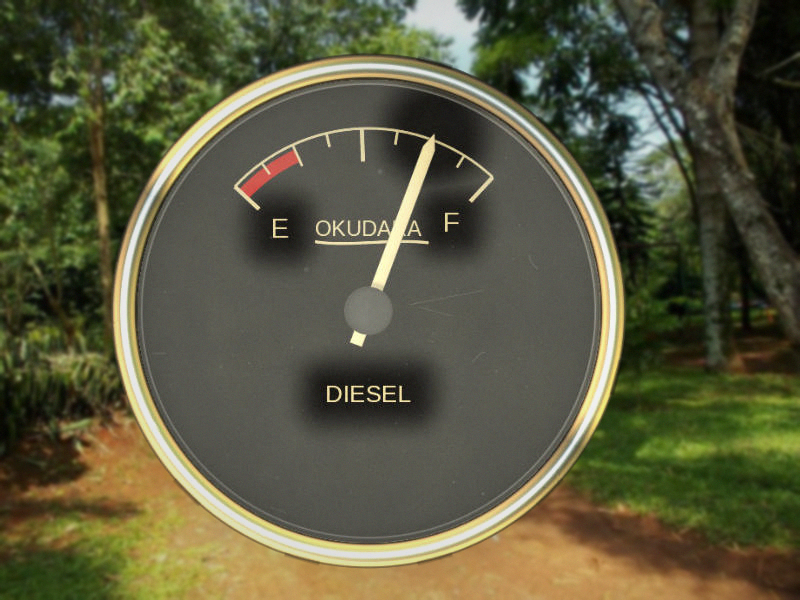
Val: 0.75
